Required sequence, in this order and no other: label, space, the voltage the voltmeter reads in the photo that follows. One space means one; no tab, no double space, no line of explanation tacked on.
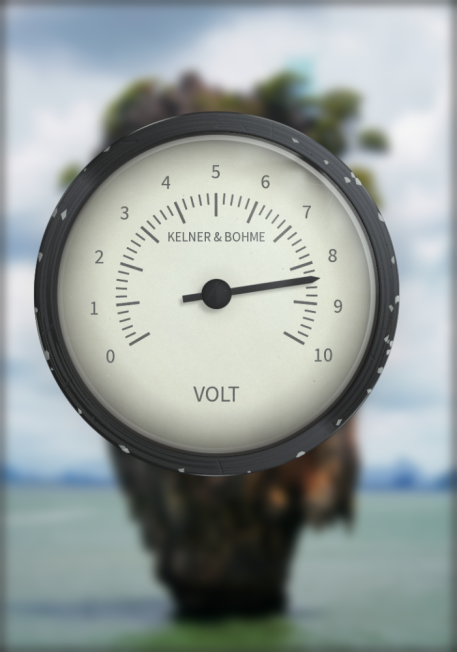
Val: 8.4 V
